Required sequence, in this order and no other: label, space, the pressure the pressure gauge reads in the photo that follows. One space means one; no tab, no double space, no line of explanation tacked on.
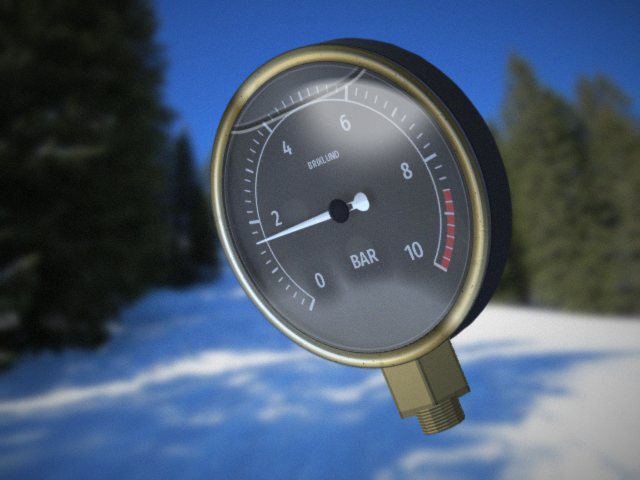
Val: 1.6 bar
